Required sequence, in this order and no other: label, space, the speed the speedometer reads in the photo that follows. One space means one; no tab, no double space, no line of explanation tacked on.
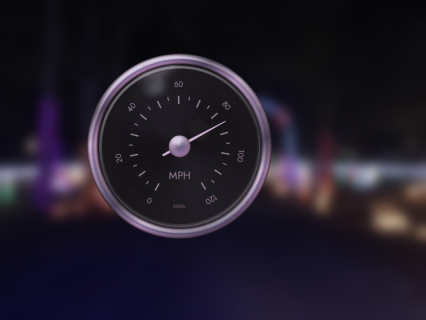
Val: 85 mph
